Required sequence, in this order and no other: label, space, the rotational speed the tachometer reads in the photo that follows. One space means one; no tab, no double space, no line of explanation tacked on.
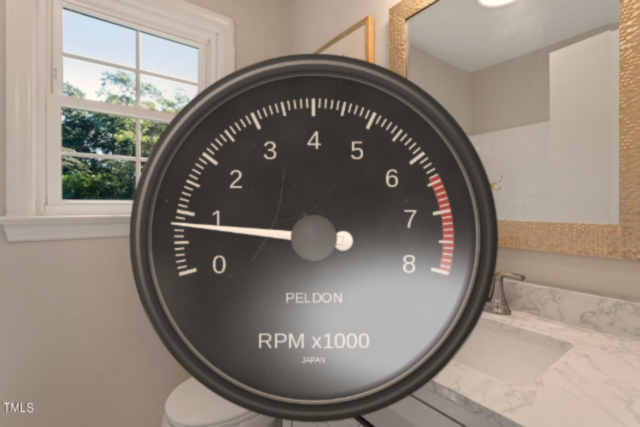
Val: 800 rpm
